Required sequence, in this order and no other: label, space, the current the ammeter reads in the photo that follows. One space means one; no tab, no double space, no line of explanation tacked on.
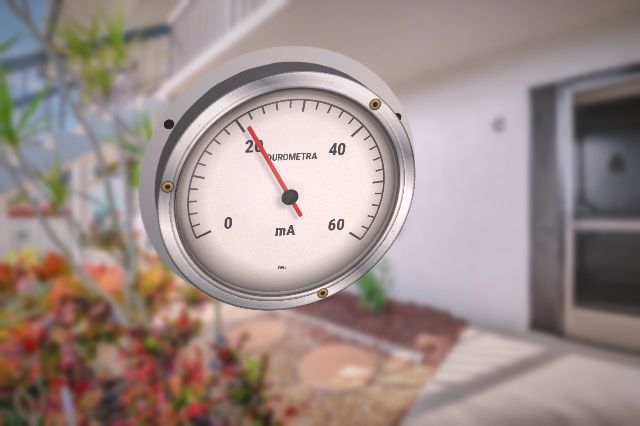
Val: 21 mA
